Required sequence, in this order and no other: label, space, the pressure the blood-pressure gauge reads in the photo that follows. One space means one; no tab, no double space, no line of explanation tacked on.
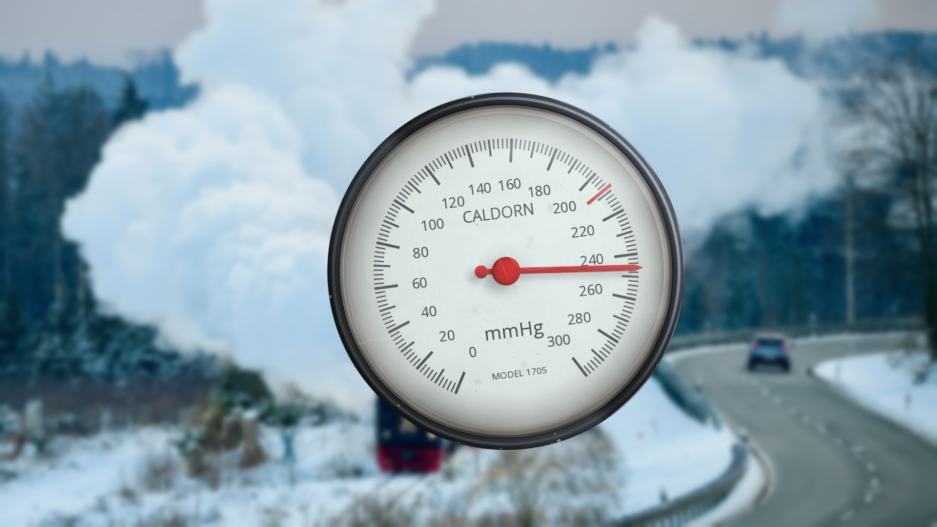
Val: 246 mmHg
